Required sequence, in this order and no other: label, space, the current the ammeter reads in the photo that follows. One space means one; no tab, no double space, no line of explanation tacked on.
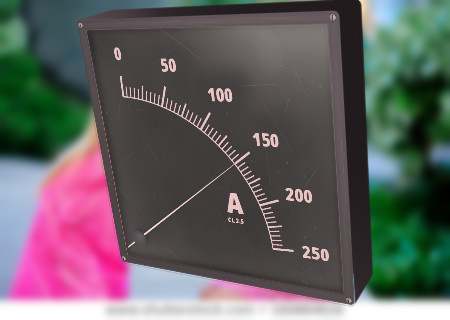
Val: 150 A
